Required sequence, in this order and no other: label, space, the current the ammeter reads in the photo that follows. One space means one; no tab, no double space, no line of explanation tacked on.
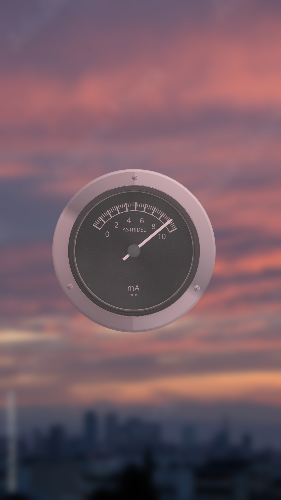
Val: 9 mA
